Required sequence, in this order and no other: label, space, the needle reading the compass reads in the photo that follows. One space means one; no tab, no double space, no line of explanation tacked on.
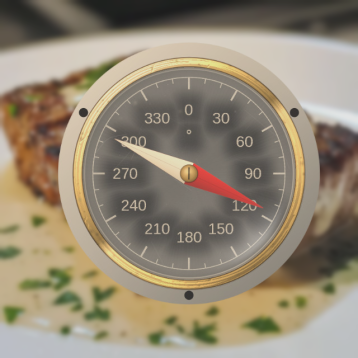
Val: 115 °
